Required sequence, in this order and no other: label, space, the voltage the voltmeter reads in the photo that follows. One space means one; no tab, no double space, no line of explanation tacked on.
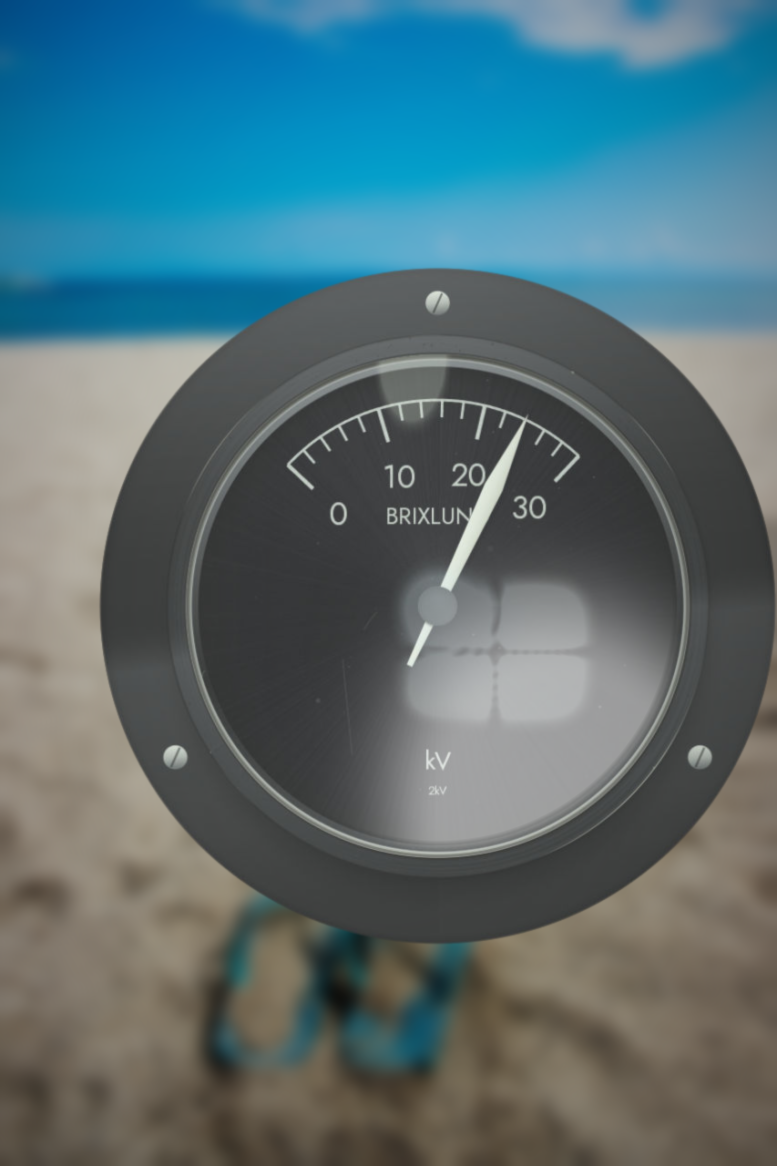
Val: 24 kV
